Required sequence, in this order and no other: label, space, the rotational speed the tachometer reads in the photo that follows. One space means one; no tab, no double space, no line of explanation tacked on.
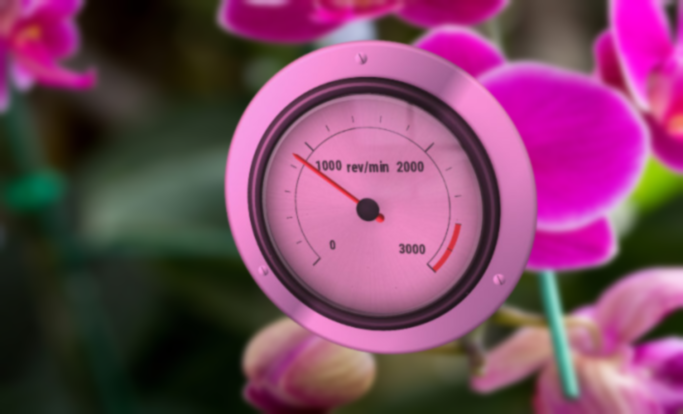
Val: 900 rpm
